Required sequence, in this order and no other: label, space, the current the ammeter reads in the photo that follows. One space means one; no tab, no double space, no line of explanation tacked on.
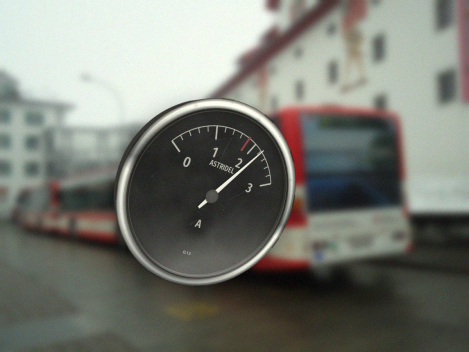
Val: 2.2 A
